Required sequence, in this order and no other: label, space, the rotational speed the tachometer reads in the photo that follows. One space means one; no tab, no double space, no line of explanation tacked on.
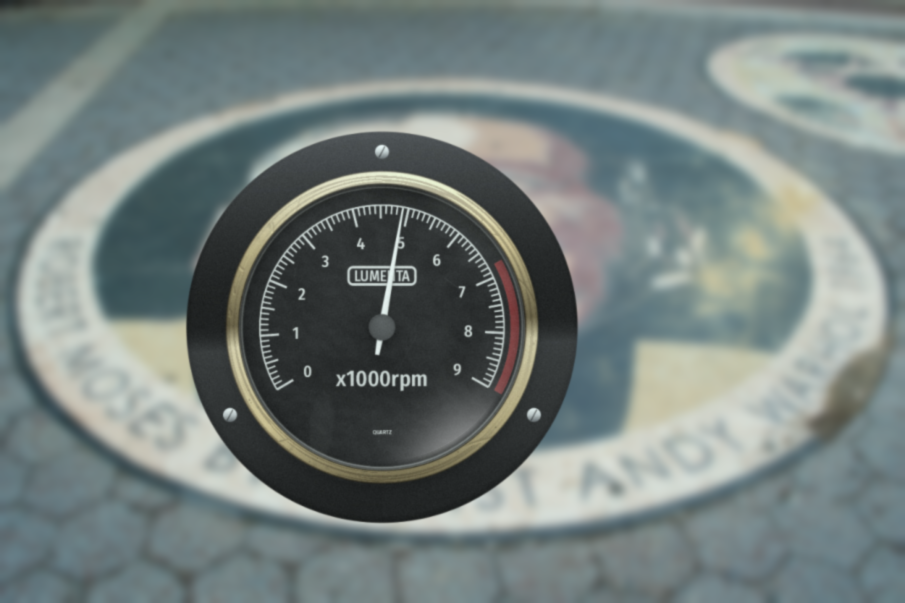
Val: 4900 rpm
